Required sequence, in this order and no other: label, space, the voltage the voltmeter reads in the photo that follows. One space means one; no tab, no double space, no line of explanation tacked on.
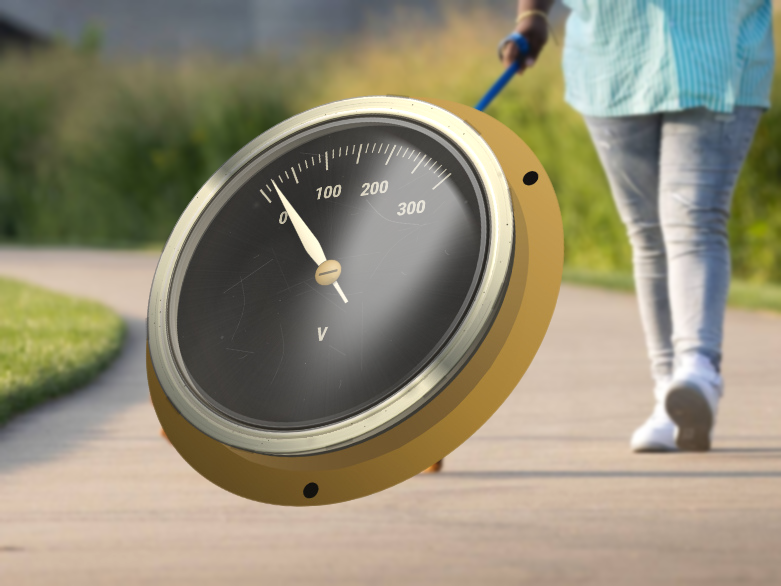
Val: 20 V
